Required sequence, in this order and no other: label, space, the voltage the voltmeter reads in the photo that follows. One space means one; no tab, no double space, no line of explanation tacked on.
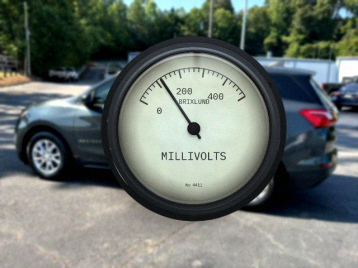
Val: 120 mV
